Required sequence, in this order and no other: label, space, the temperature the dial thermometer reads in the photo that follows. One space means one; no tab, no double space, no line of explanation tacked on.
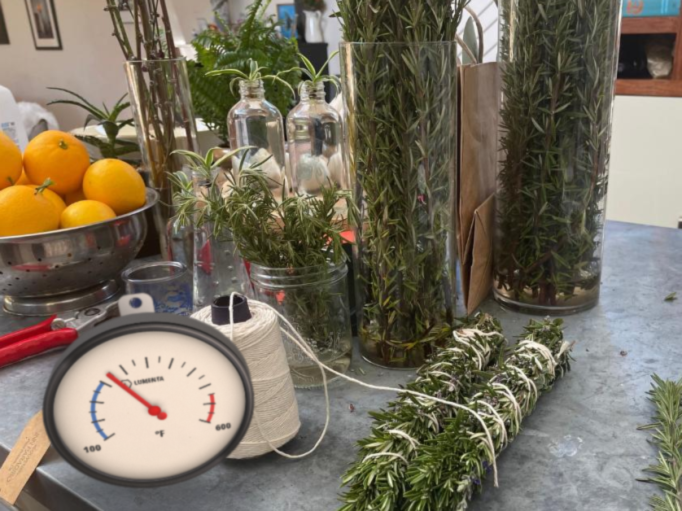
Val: 275 °F
